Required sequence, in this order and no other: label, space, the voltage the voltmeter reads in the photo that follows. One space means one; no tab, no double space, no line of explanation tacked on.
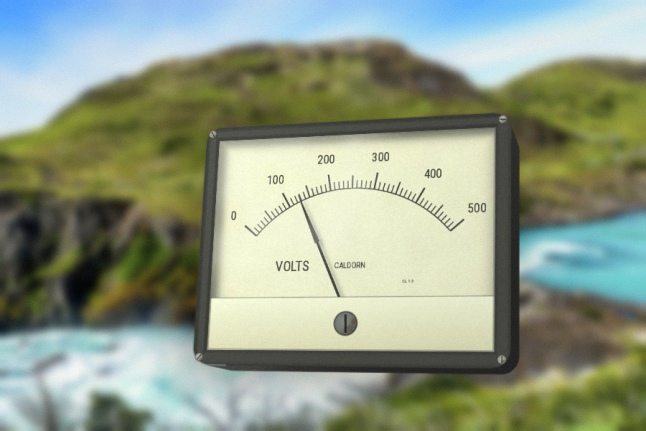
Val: 130 V
